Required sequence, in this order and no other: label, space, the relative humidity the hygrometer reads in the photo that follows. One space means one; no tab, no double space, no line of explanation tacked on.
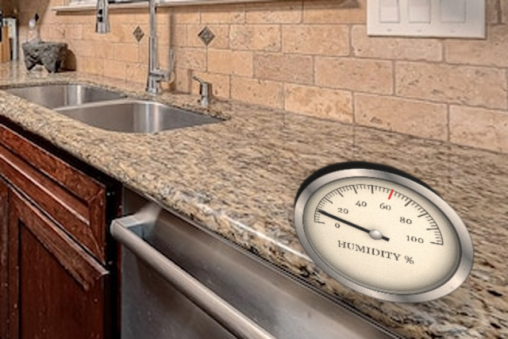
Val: 10 %
